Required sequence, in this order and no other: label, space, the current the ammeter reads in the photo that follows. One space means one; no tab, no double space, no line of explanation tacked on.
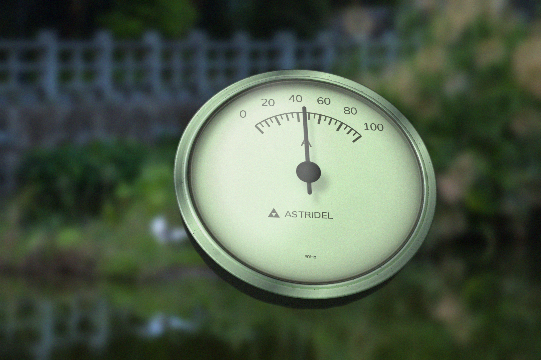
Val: 45 A
